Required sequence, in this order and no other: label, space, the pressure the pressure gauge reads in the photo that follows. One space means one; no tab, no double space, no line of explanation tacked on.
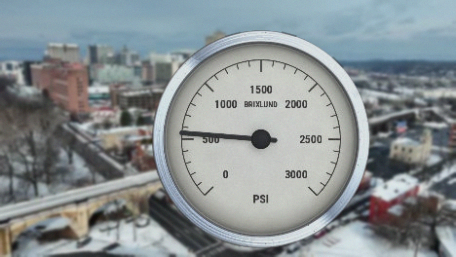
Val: 550 psi
